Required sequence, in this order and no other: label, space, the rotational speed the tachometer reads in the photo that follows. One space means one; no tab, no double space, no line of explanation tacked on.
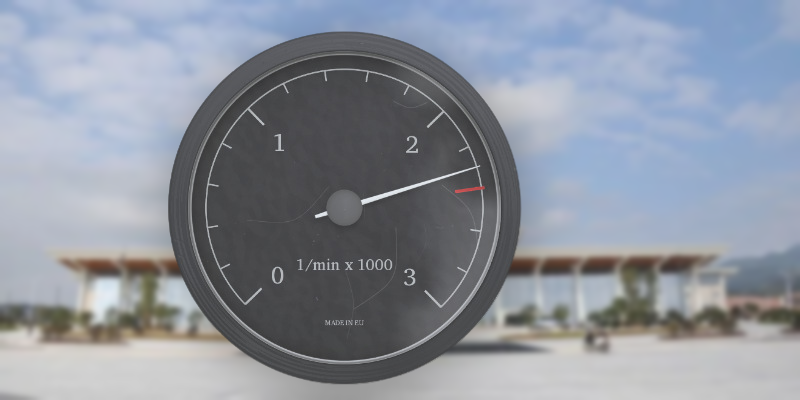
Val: 2300 rpm
